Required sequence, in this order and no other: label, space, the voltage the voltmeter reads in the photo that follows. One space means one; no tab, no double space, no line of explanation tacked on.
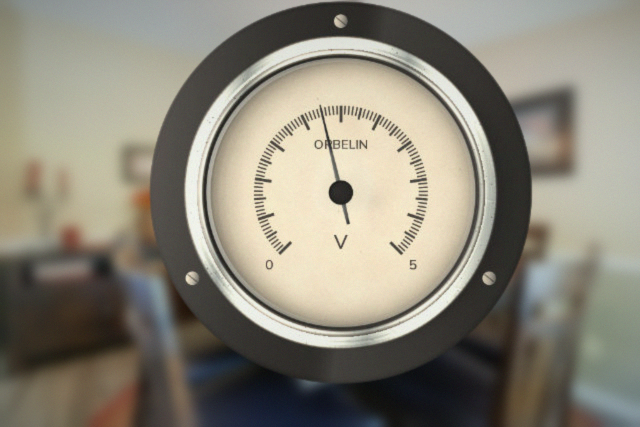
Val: 2.25 V
